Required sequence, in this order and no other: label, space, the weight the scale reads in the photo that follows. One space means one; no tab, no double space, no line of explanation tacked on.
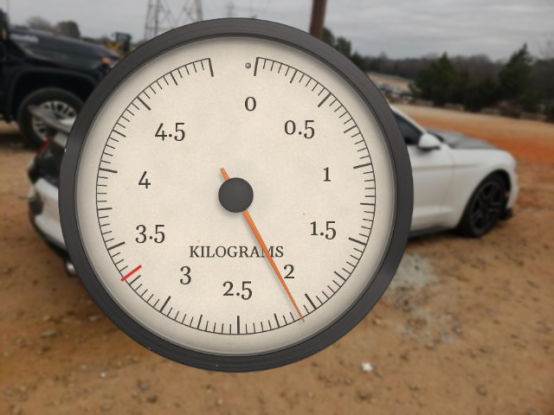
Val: 2.1 kg
